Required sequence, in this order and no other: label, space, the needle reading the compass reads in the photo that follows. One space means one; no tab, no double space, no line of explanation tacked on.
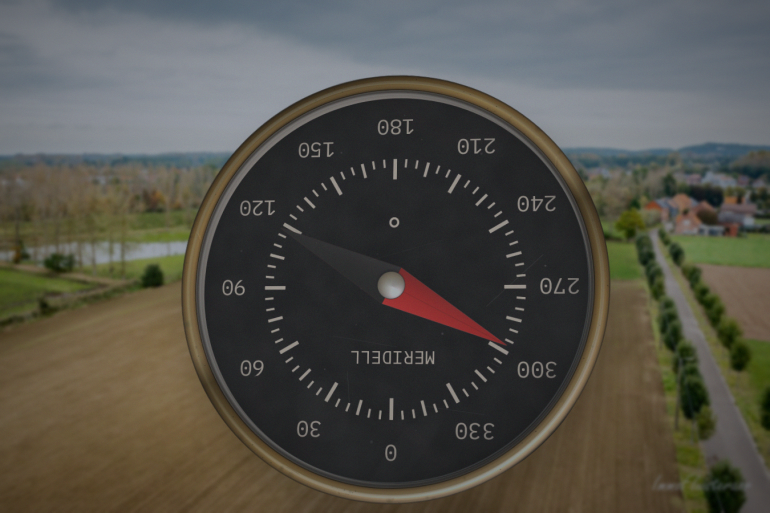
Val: 297.5 °
